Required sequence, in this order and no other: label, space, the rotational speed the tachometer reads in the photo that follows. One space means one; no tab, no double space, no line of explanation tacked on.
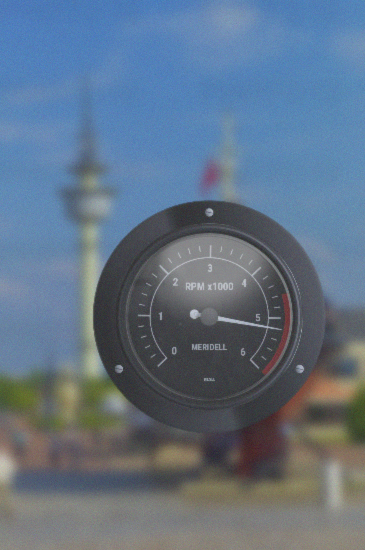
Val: 5200 rpm
